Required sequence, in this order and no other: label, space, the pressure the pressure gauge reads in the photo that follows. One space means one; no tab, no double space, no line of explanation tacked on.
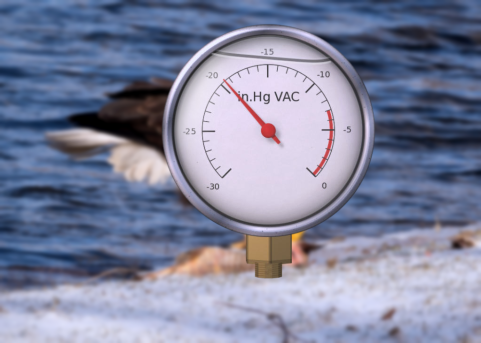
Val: -19.5 inHg
